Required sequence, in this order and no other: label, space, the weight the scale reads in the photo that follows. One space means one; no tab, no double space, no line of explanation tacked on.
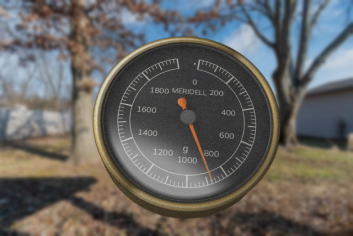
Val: 880 g
